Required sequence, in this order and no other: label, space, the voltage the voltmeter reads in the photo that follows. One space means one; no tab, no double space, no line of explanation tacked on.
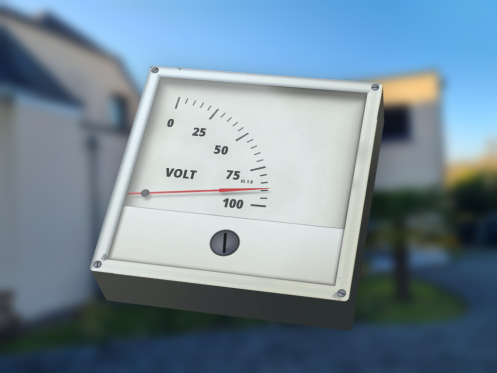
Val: 90 V
